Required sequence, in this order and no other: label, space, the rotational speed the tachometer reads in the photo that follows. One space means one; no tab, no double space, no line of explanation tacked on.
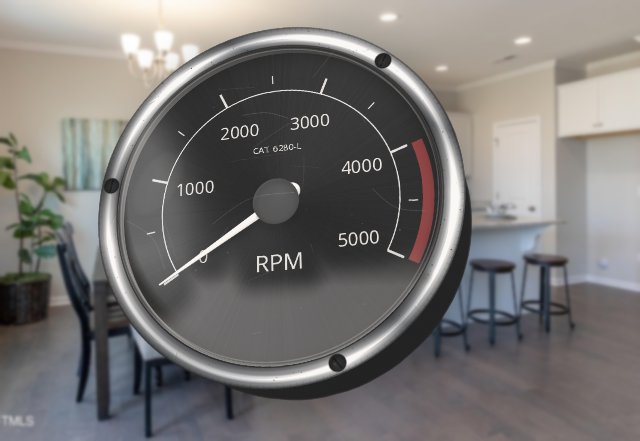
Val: 0 rpm
